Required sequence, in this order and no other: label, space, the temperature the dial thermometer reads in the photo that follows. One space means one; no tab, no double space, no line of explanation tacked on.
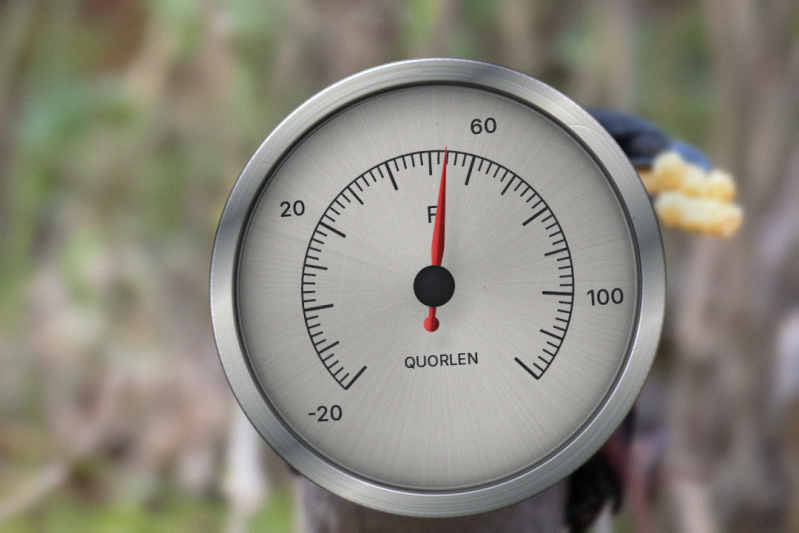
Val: 54 °F
